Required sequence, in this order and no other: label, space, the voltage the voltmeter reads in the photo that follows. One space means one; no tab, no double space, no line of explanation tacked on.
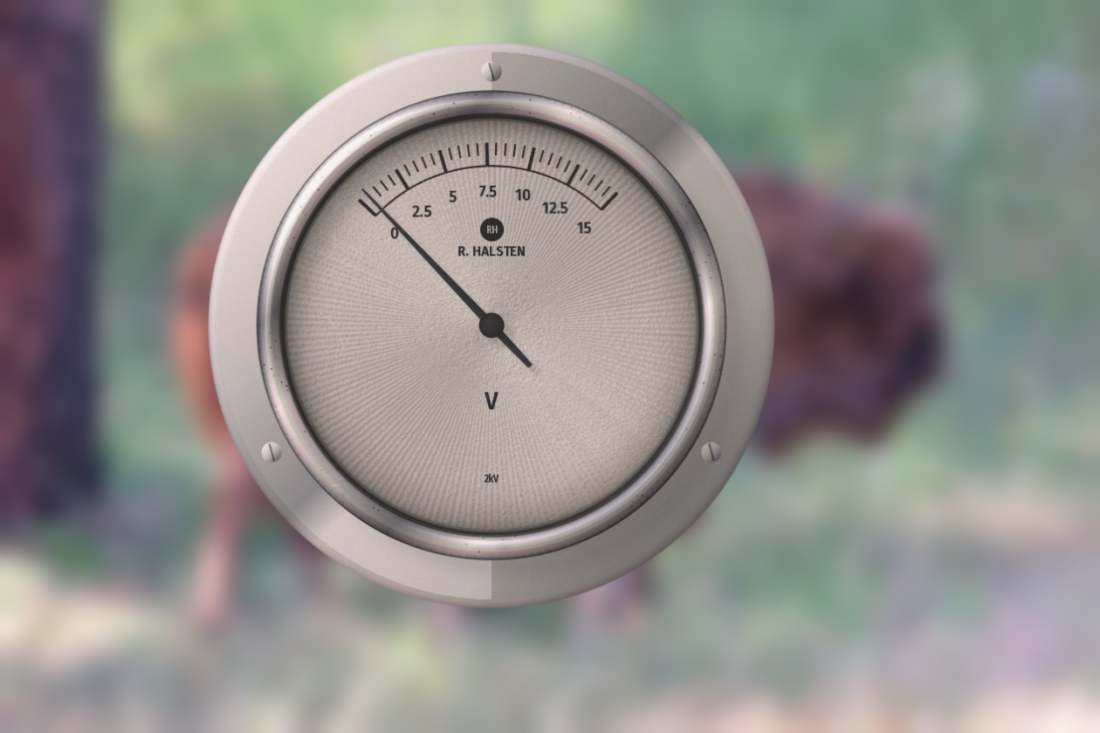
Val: 0.5 V
